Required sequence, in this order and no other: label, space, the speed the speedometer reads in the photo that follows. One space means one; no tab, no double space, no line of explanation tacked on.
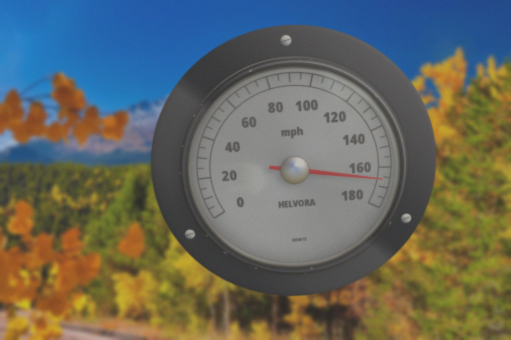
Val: 165 mph
